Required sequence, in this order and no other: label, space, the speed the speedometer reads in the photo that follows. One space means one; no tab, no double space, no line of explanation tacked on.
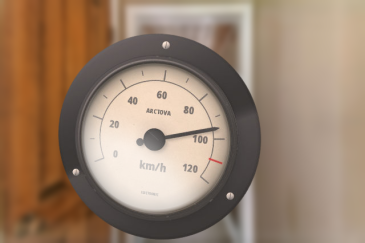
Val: 95 km/h
